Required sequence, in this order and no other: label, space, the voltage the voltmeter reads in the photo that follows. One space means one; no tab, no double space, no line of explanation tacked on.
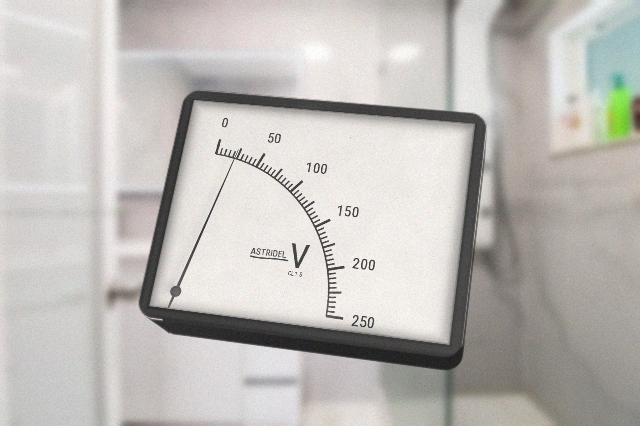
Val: 25 V
